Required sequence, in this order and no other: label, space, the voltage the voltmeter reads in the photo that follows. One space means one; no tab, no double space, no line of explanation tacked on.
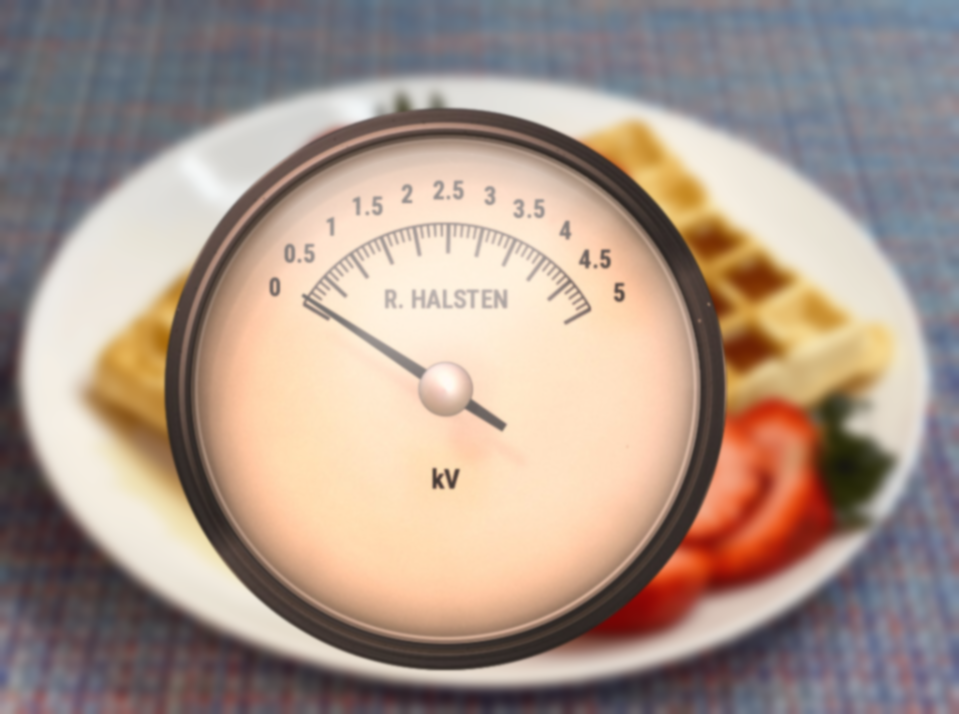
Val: 0.1 kV
